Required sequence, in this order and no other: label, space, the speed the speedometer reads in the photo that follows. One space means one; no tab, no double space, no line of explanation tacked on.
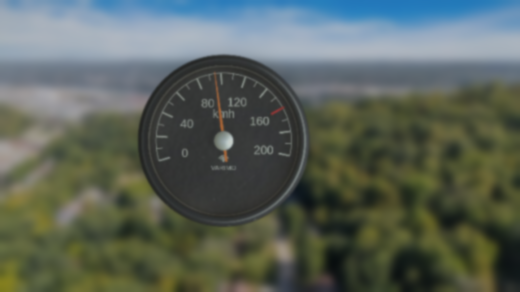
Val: 95 km/h
